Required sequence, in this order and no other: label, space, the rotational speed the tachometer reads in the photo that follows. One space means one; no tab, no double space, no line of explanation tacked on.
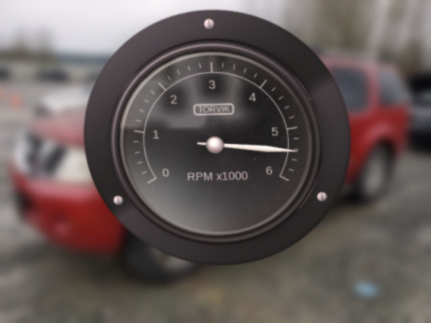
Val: 5400 rpm
